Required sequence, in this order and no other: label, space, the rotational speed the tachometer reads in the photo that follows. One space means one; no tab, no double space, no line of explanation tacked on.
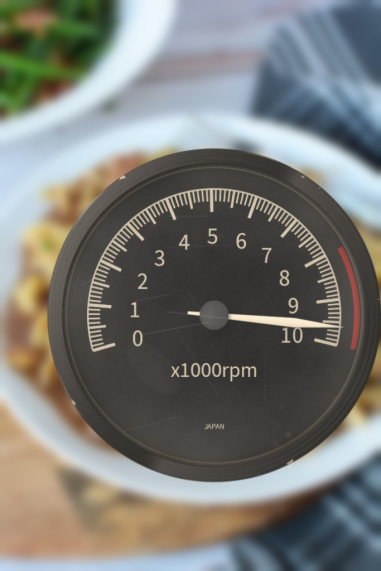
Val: 9600 rpm
